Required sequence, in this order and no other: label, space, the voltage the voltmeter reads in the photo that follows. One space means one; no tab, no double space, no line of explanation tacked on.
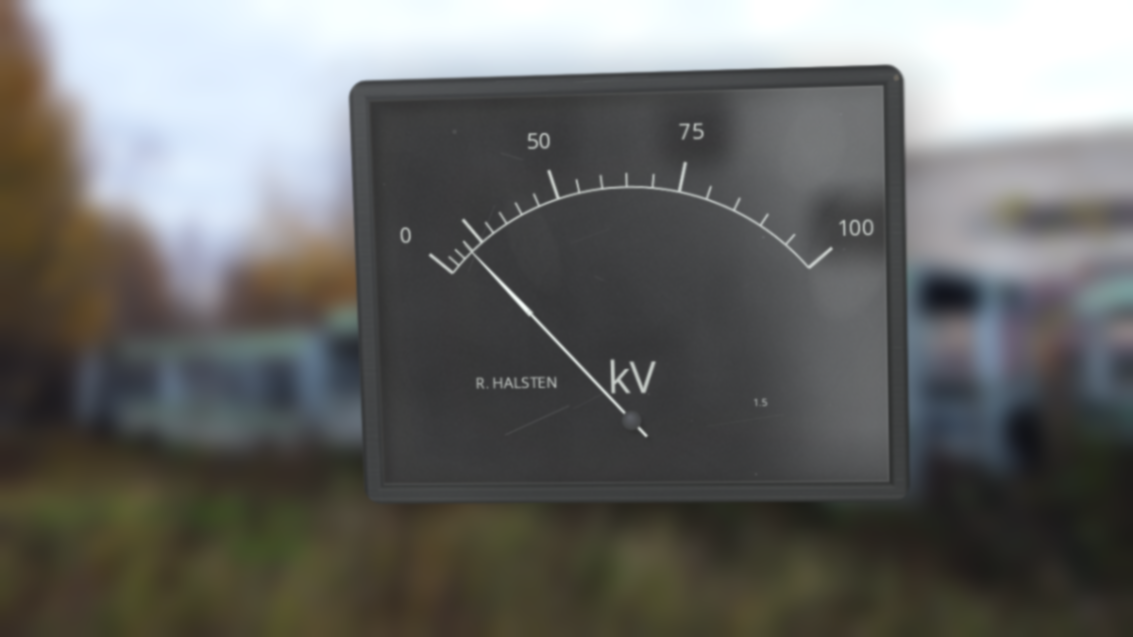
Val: 20 kV
